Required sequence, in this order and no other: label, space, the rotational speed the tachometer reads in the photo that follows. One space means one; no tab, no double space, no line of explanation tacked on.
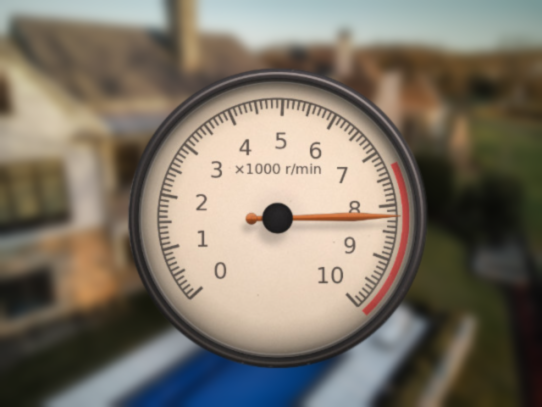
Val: 8200 rpm
